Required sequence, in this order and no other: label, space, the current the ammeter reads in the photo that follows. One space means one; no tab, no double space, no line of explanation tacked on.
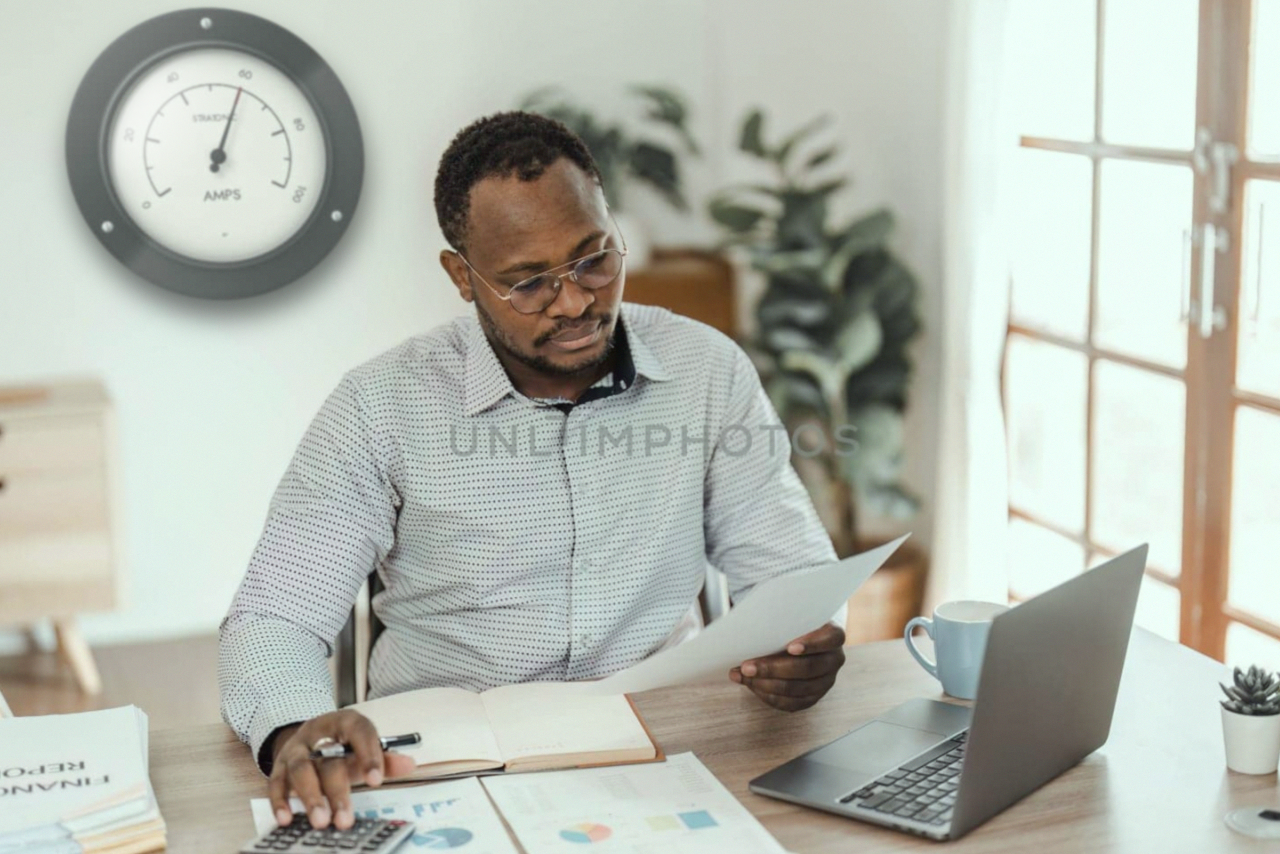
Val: 60 A
